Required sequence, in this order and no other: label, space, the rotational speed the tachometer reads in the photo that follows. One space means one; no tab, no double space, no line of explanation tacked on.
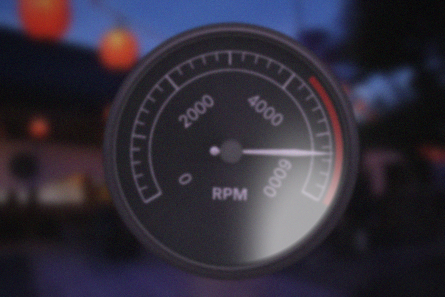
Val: 5300 rpm
